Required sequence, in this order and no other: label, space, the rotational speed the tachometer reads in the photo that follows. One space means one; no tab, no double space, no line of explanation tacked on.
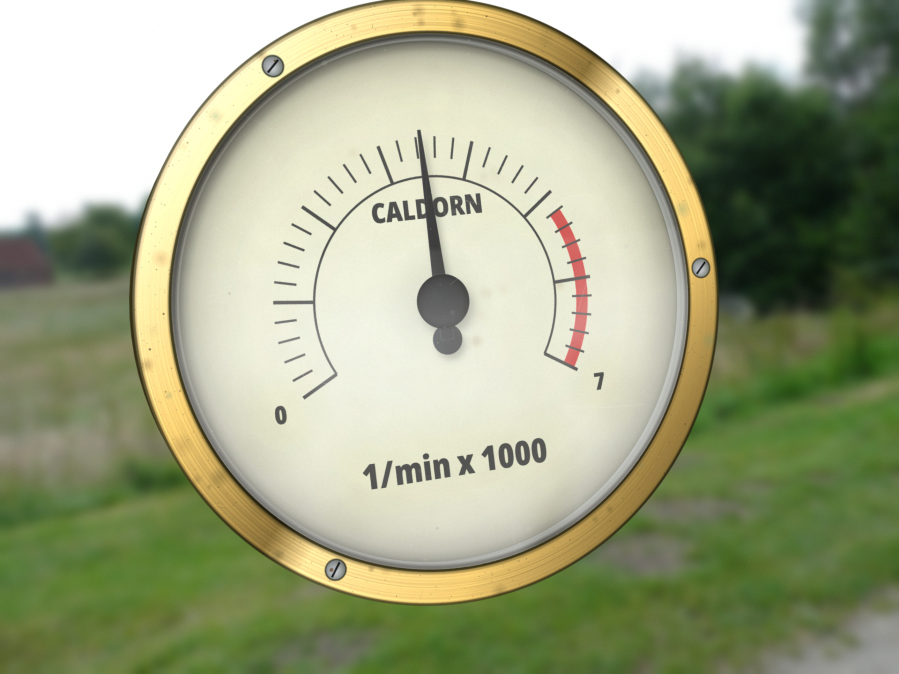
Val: 3400 rpm
